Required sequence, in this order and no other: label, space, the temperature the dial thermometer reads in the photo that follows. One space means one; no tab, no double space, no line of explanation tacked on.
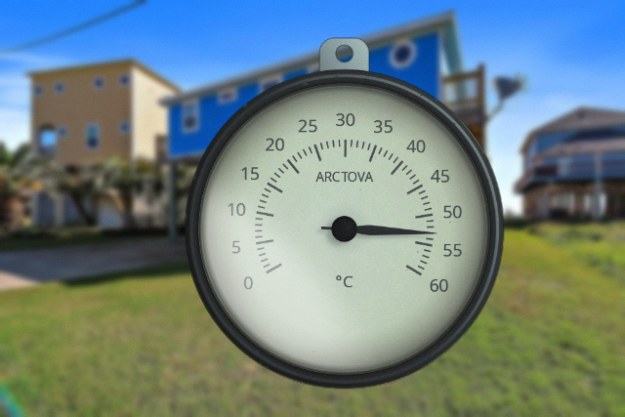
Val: 53 °C
